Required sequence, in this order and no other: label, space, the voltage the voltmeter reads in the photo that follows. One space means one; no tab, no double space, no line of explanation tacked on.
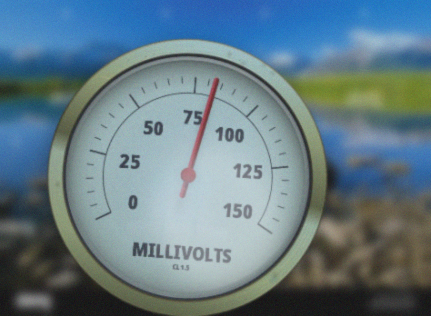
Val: 82.5 mV
